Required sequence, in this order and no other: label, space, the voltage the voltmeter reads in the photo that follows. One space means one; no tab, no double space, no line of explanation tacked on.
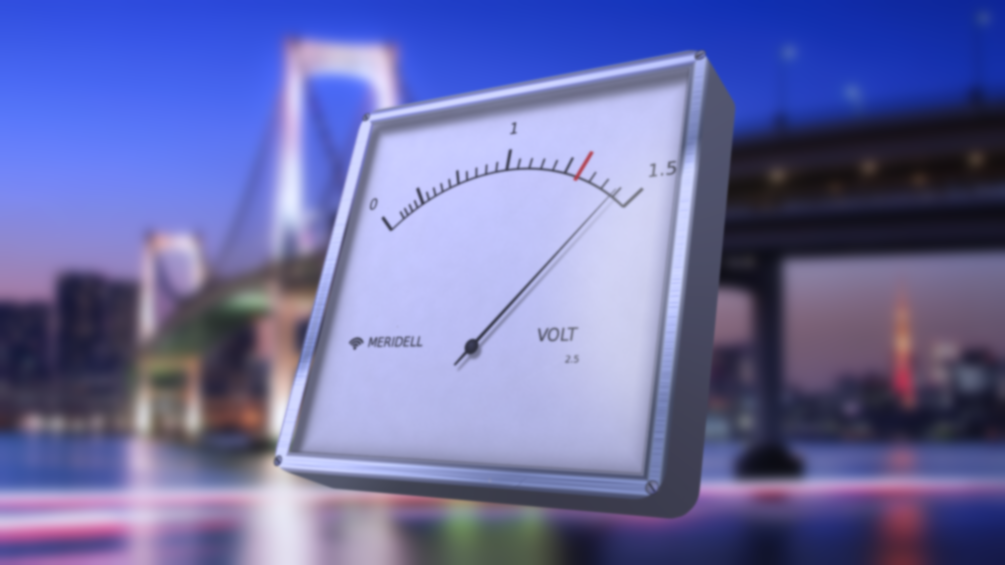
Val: 1.45 V
